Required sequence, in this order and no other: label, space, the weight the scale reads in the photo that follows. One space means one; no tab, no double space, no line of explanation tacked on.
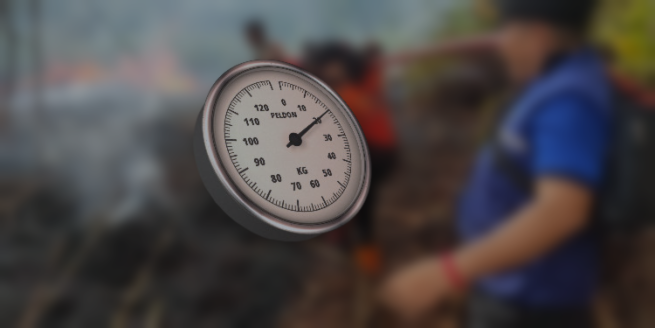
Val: 20 kg
